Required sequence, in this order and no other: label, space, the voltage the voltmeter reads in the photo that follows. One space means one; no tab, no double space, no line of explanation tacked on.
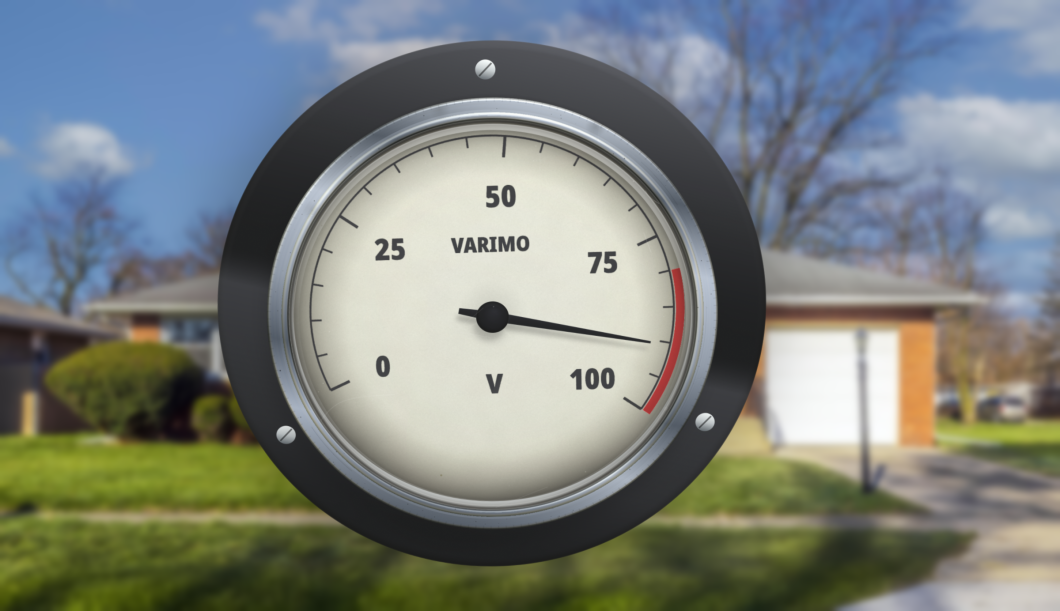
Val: 90 V
